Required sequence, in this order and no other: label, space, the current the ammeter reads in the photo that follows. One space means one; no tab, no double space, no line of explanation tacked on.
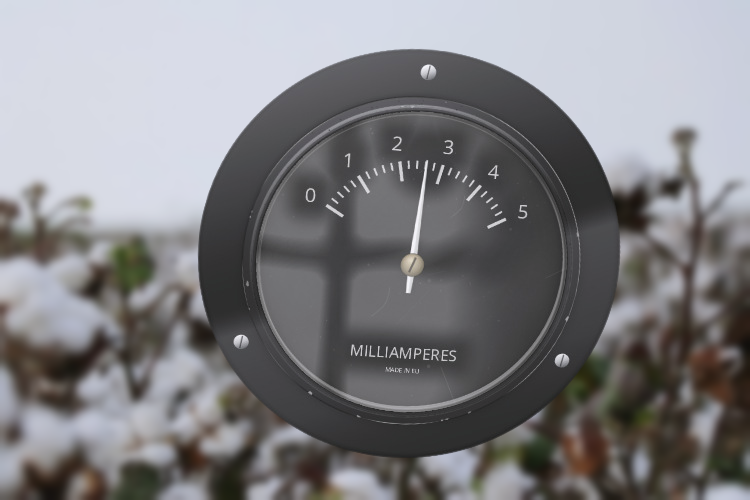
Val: 2.6 mA
